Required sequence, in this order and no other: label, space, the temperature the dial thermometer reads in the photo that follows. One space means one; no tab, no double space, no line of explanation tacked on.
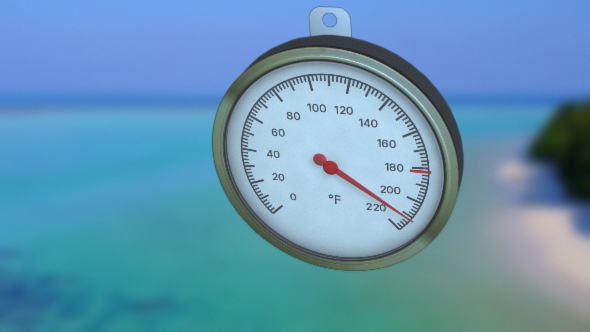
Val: 210 °F
